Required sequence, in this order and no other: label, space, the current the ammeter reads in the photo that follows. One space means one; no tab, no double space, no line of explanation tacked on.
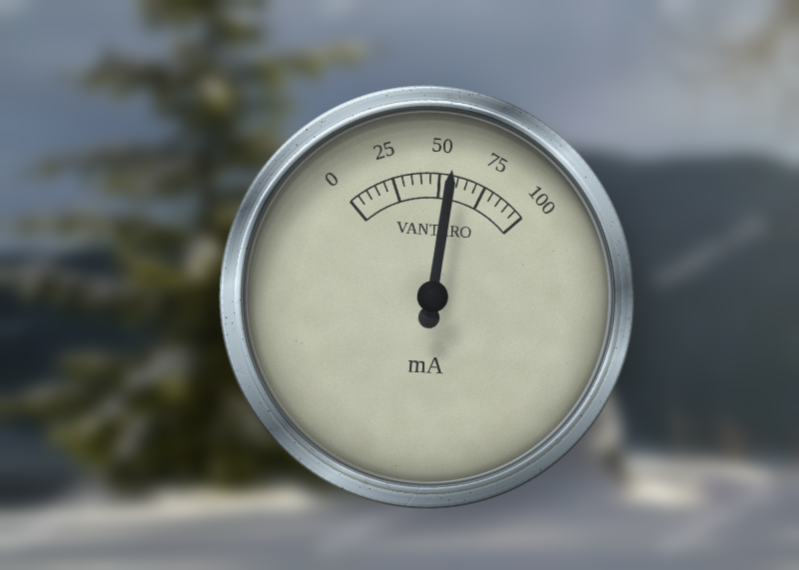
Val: 55 mA
